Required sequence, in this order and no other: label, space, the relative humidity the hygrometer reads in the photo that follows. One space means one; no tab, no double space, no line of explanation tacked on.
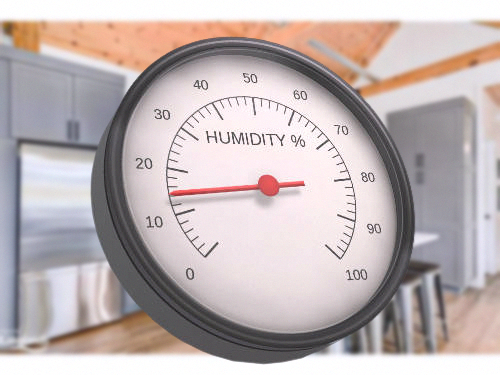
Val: 14 %
